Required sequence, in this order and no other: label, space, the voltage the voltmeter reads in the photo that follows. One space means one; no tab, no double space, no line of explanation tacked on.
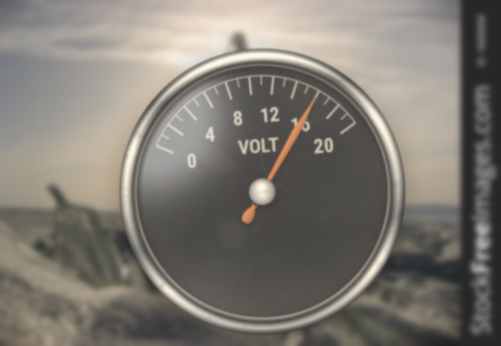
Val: 16 V
